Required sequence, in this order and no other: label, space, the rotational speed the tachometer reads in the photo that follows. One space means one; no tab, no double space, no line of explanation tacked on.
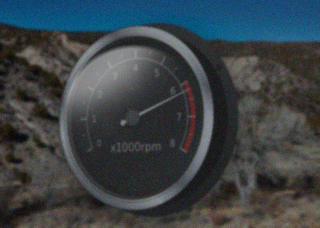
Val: 6250 rpm
